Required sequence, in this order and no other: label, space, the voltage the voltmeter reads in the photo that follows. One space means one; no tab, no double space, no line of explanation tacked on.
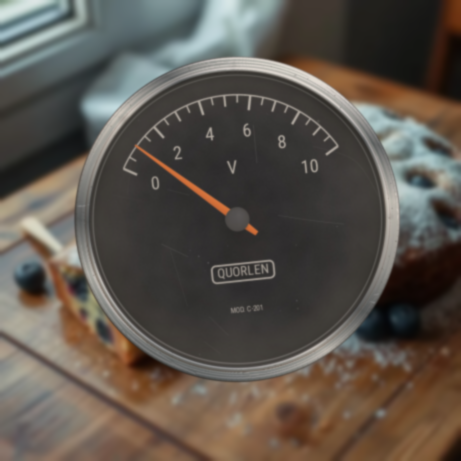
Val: 1 V
